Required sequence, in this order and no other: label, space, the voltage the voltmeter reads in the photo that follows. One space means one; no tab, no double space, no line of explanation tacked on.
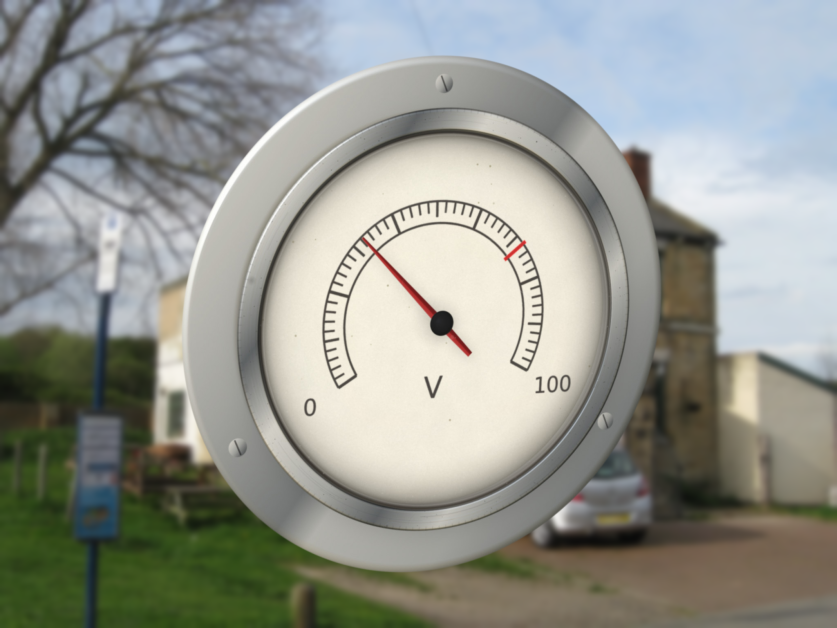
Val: 32 V
